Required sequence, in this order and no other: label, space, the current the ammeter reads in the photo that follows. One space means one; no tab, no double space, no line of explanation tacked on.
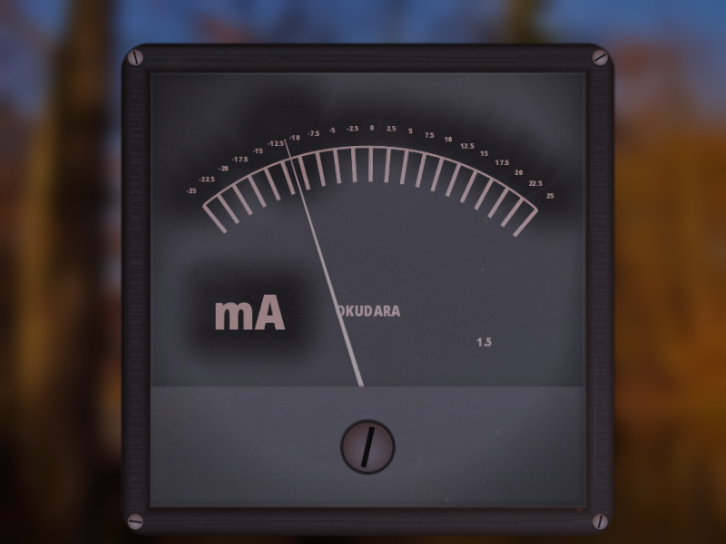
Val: -11.25 mA
